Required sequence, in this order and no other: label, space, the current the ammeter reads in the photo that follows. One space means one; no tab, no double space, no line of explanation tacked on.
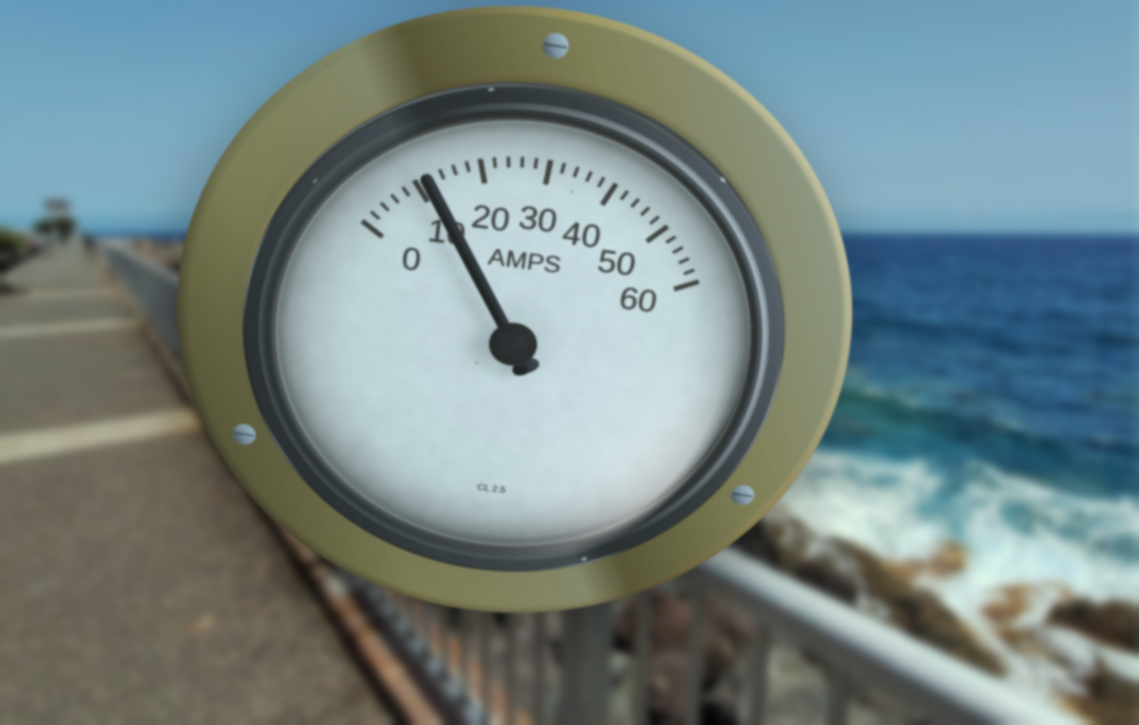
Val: 12 A
